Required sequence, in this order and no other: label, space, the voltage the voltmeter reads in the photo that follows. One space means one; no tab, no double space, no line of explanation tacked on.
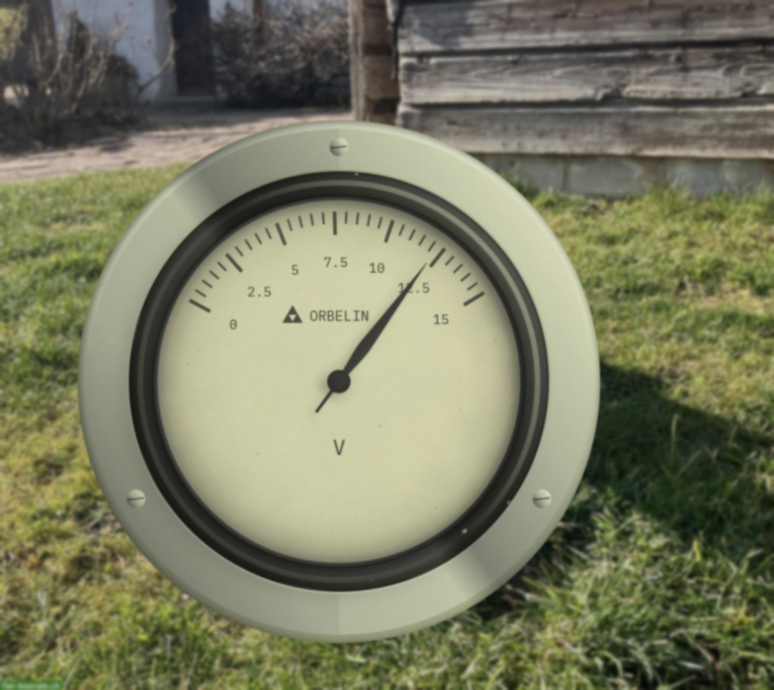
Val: 12.25 V
